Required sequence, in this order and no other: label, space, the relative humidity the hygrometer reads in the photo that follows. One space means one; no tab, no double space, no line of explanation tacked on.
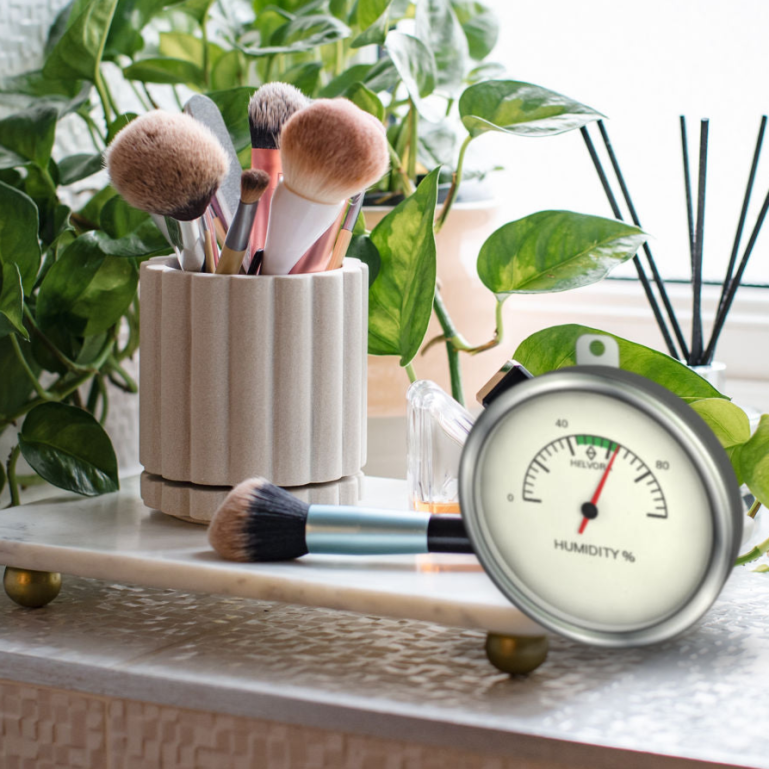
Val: 64 %
